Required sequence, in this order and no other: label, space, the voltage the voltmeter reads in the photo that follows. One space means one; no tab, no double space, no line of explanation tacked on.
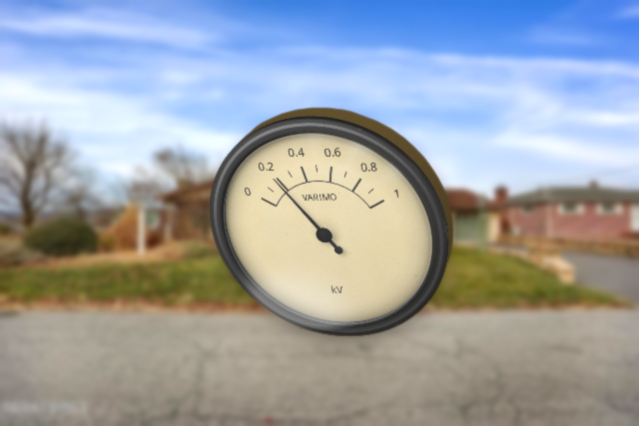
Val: 0.2 kV
